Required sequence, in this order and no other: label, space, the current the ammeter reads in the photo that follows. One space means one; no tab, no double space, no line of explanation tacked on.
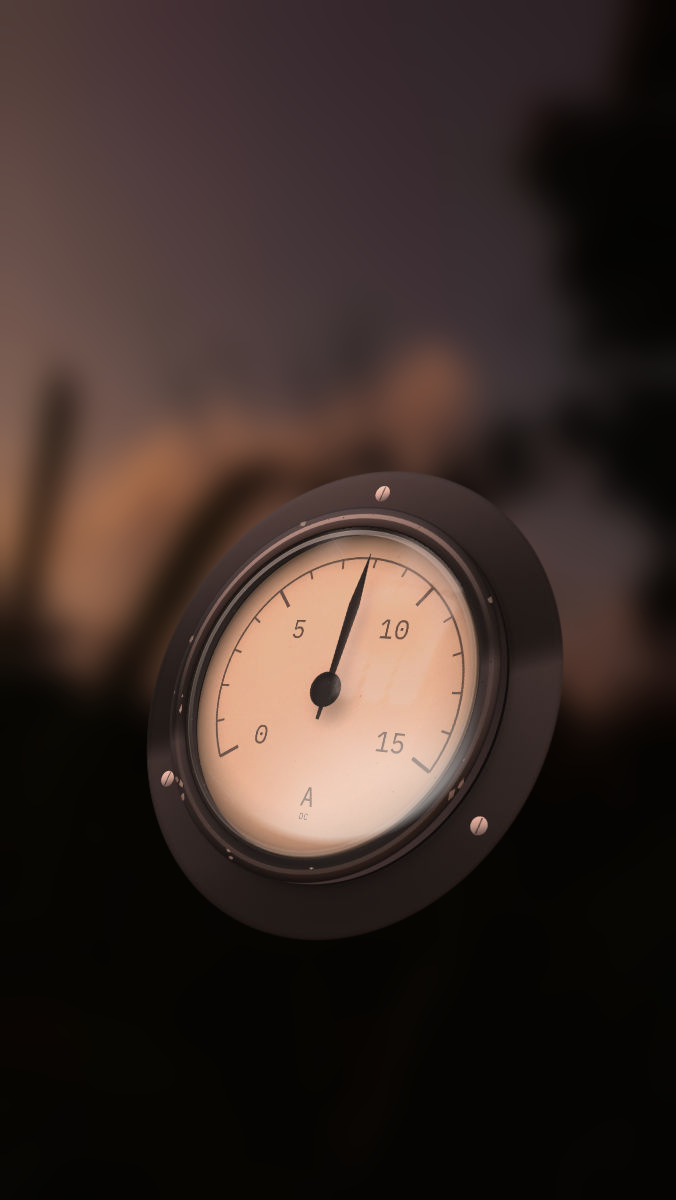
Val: 8 A
